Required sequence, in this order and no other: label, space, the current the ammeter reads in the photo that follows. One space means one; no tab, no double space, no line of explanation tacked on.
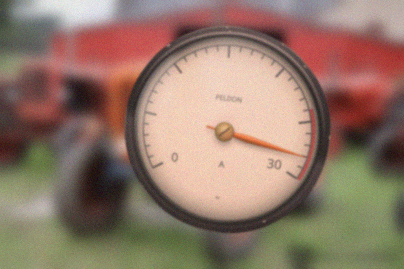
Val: 28 A
